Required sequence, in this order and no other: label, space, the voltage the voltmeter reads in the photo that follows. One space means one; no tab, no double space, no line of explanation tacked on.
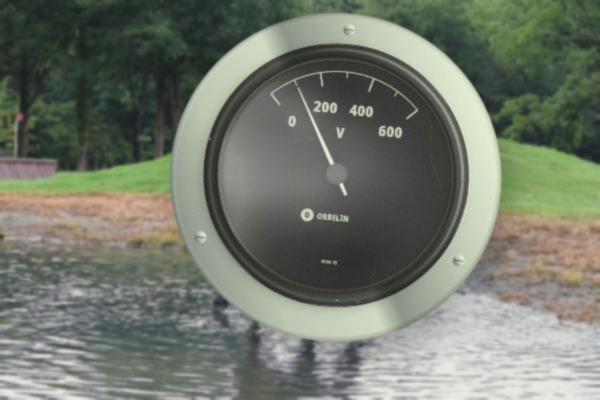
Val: 100 V
